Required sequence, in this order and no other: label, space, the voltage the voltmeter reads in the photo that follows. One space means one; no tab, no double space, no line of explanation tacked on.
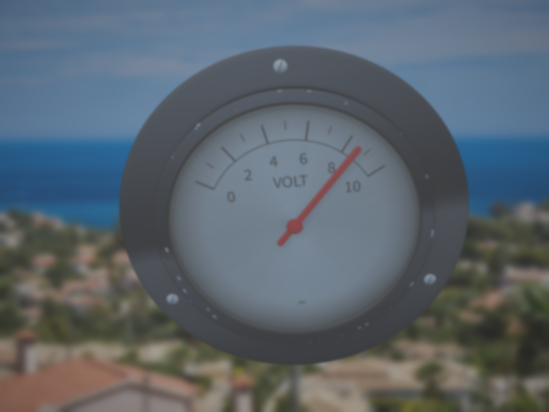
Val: 8.5 V
